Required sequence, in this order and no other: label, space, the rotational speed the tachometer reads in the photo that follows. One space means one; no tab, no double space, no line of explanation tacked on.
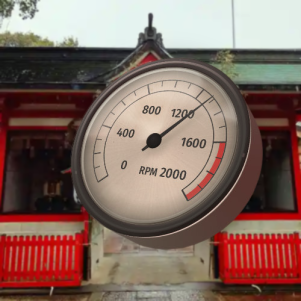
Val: 1300 rpm
